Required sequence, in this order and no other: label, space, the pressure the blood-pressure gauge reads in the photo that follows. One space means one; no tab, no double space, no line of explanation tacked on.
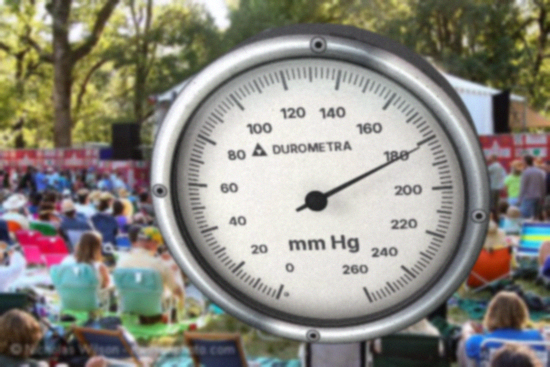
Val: 180 mmHg
